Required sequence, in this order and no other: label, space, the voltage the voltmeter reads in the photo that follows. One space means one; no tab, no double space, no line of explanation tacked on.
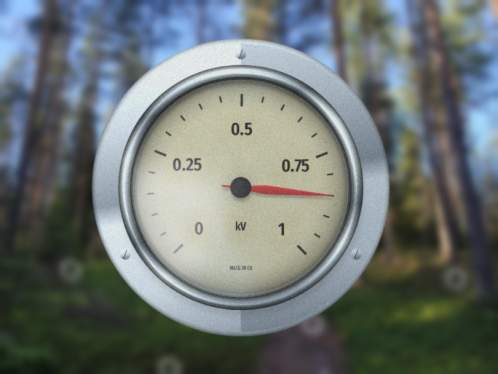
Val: 0.85 kV
